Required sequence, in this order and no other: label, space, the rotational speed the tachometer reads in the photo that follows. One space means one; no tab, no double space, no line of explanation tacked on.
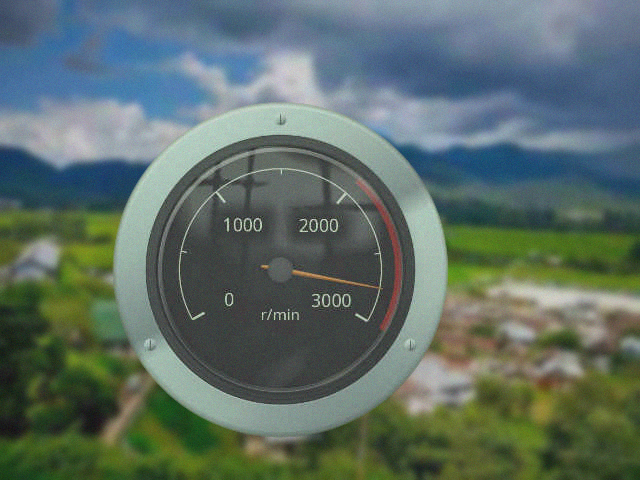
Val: 2750 rpm
